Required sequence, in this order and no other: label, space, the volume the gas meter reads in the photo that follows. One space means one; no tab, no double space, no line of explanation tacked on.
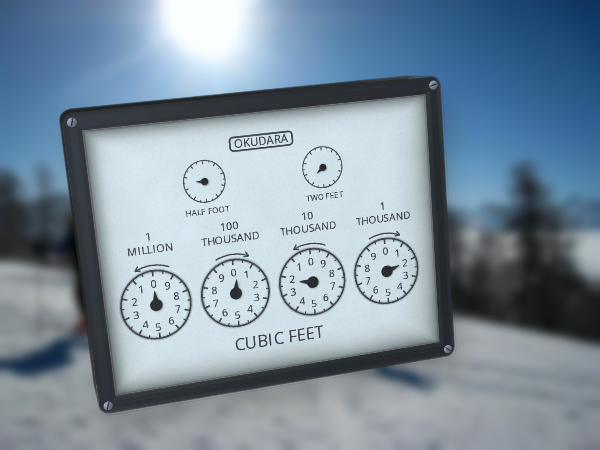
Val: 2200 ft³
